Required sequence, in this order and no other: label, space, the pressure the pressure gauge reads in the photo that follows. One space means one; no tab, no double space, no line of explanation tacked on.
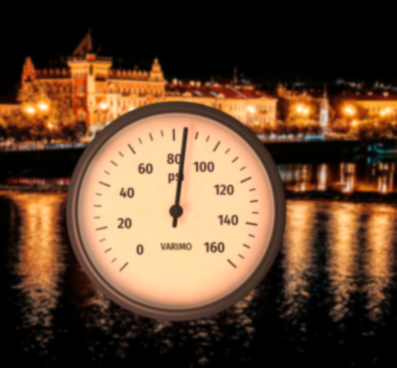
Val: 85 psi
